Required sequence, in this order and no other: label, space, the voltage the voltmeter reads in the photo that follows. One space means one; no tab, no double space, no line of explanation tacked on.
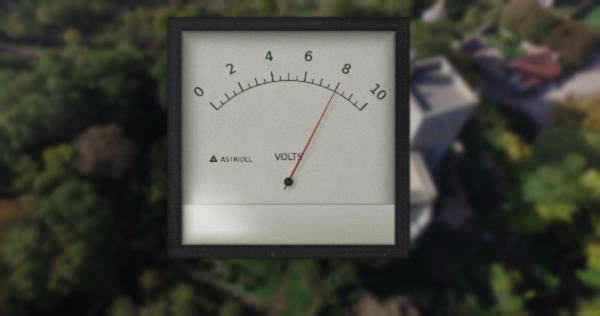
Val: 8 V
